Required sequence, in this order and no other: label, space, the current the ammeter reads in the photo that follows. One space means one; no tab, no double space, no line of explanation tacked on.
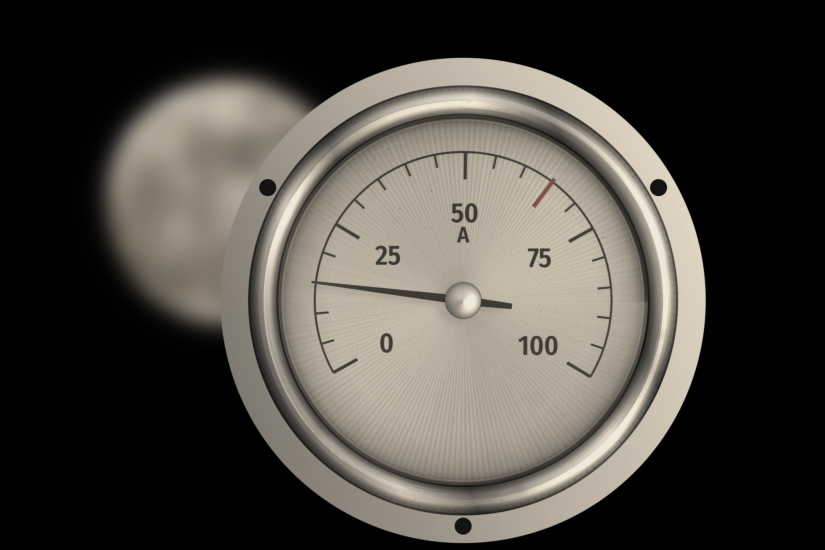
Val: 15 A
